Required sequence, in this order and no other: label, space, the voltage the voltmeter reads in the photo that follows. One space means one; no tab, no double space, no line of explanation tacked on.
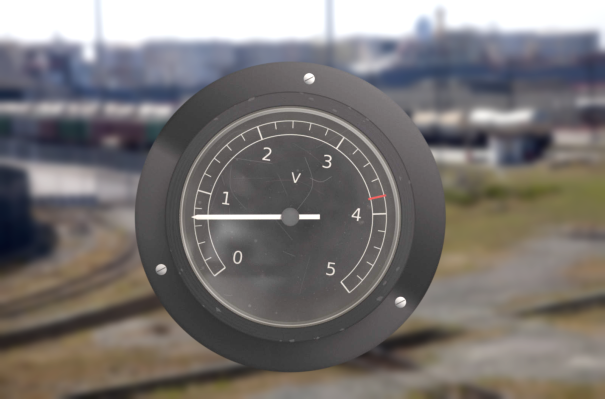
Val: 0.7 V
